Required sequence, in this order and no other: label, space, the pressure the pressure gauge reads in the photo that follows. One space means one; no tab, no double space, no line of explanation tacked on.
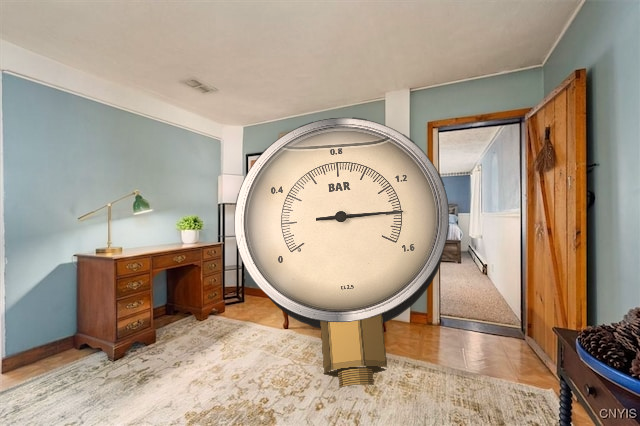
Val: 1.4 bar
